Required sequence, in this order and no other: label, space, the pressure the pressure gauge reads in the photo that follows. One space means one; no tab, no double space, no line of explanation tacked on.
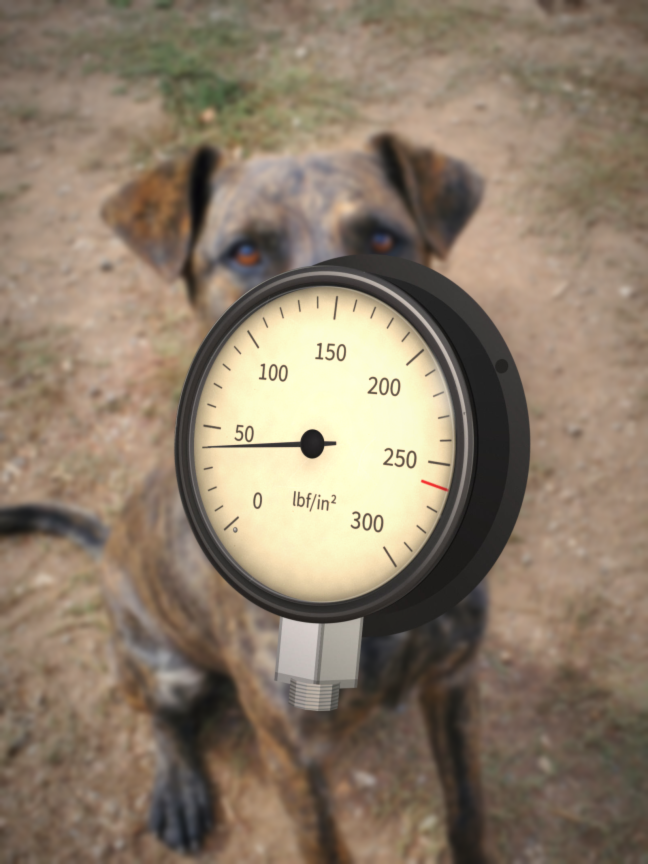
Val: 40 psi
